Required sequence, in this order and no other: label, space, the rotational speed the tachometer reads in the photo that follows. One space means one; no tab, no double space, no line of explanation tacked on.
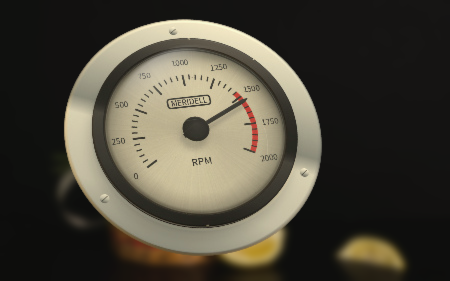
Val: 1550 rpm
